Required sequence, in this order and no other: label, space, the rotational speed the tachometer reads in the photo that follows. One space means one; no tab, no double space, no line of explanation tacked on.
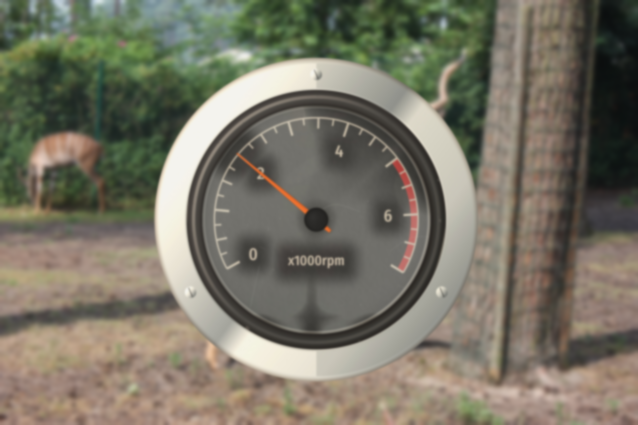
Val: 2000 rpm
